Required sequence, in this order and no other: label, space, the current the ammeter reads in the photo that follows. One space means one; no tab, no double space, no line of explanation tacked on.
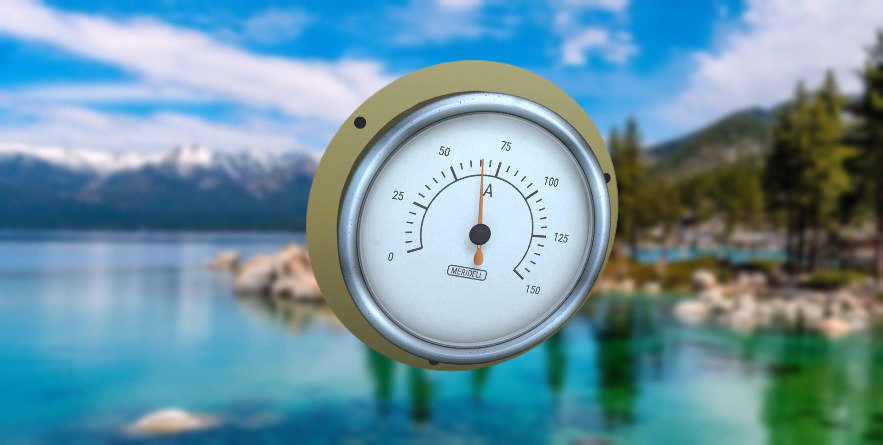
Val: 65 A
